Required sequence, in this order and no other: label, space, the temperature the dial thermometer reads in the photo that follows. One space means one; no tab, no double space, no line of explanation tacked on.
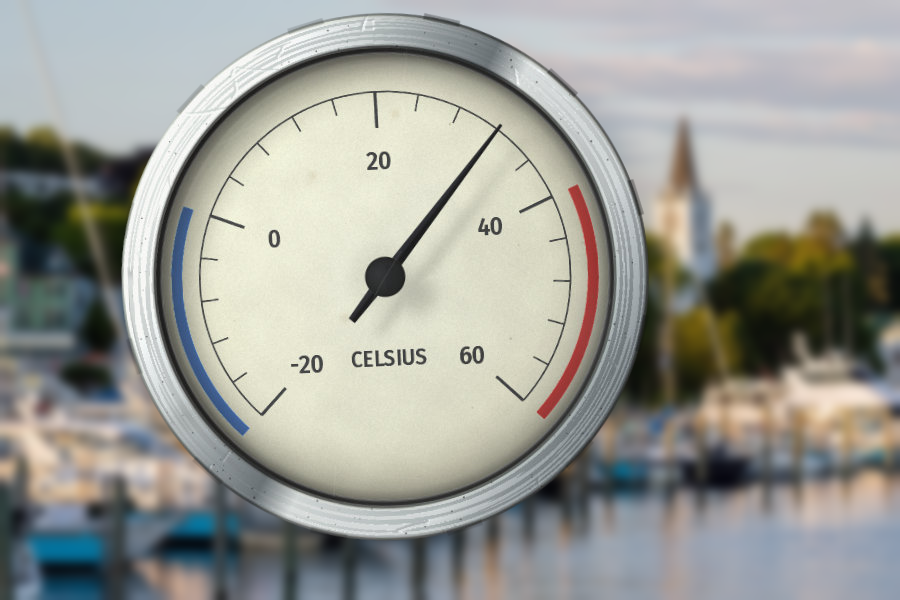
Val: 32 °C
